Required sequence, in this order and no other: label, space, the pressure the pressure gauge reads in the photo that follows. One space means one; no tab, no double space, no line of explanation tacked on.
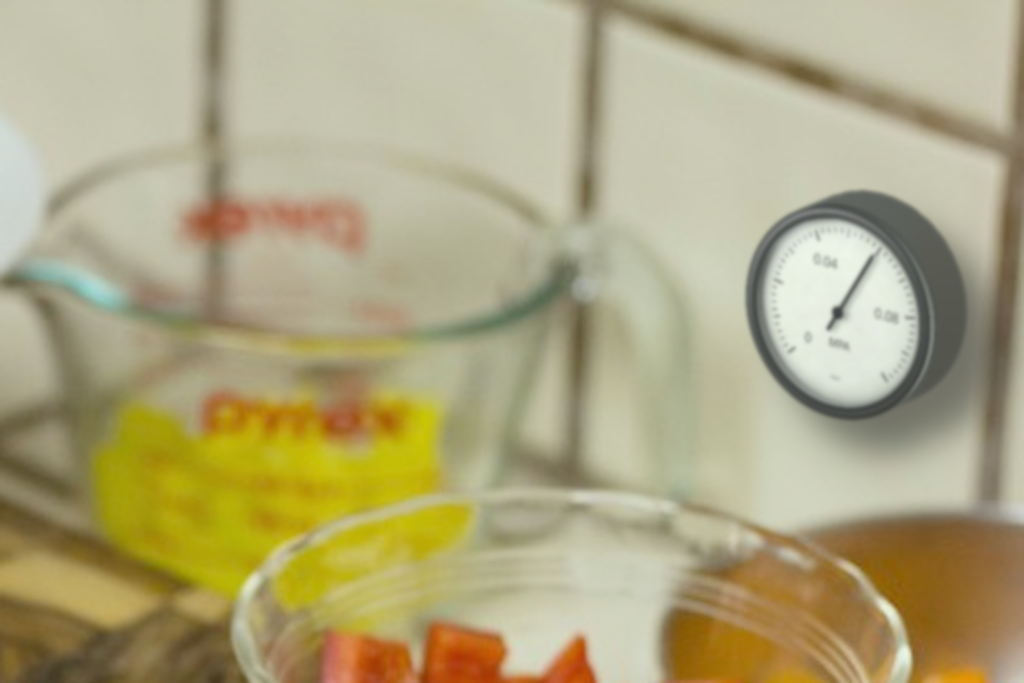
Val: 0.06 MPa
